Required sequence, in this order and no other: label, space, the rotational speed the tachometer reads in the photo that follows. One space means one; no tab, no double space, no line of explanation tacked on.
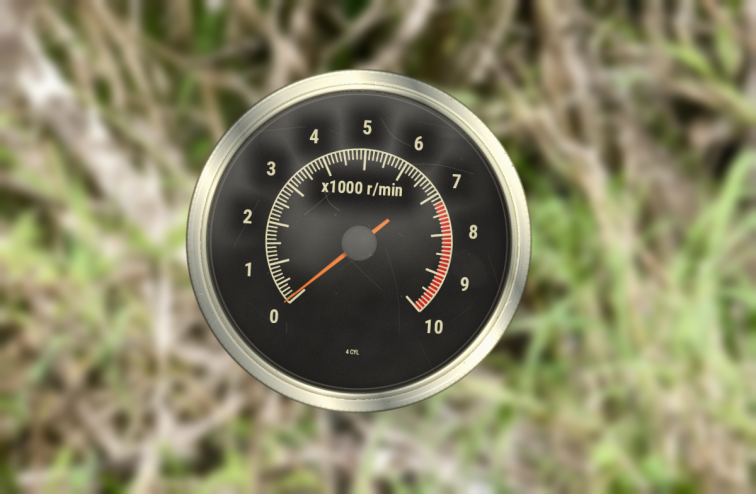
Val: 100 rpm
